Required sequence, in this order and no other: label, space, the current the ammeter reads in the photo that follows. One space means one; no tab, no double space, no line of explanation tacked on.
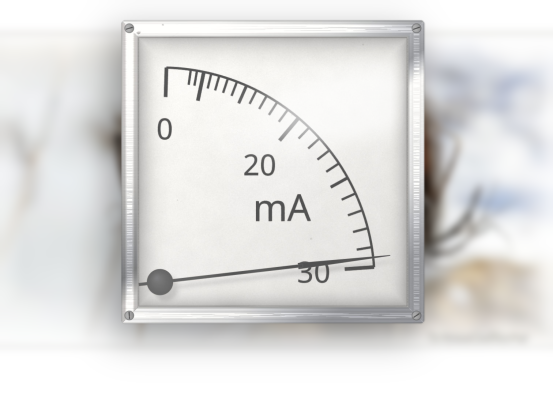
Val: 29.5 mA
